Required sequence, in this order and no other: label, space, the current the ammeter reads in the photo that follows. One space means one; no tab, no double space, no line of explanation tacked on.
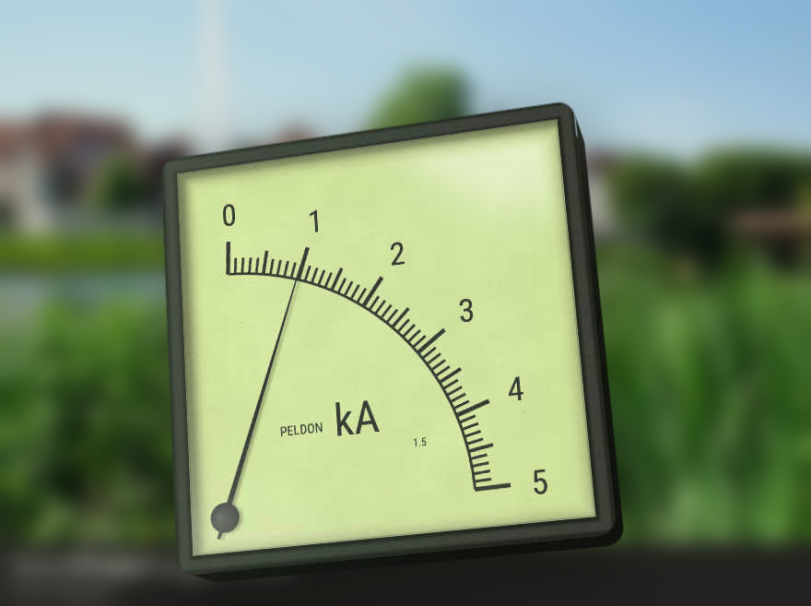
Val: 1 kA
